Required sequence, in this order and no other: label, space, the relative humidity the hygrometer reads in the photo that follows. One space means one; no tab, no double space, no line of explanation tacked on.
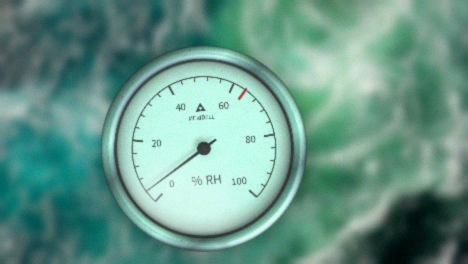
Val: 4 %
